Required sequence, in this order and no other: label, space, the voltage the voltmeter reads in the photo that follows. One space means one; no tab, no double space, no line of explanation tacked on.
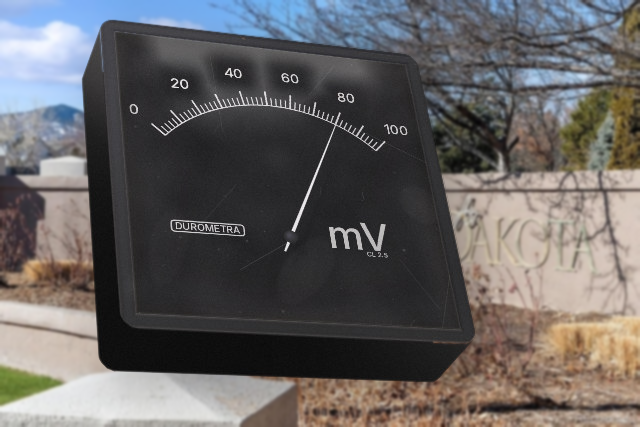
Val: 80 mV
